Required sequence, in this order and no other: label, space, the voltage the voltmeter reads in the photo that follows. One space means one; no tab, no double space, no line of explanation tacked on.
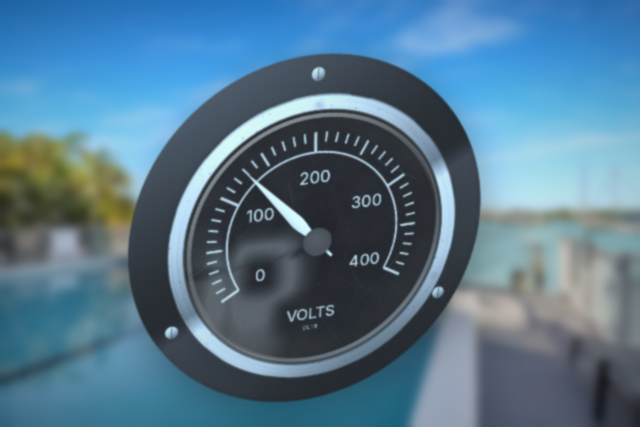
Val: 130 V
